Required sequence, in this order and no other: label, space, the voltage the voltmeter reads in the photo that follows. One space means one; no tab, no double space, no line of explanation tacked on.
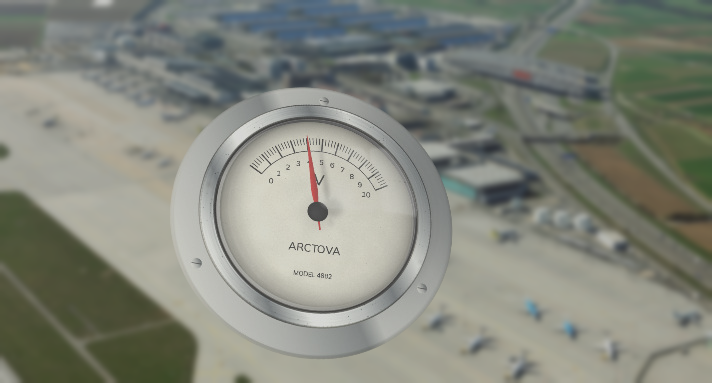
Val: 4 V
